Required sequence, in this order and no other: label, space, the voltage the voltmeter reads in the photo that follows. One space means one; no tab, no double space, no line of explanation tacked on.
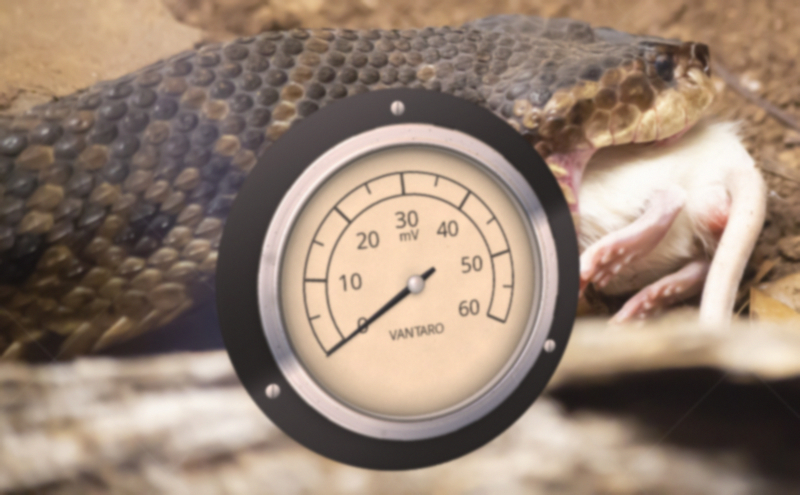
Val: 0 mV
